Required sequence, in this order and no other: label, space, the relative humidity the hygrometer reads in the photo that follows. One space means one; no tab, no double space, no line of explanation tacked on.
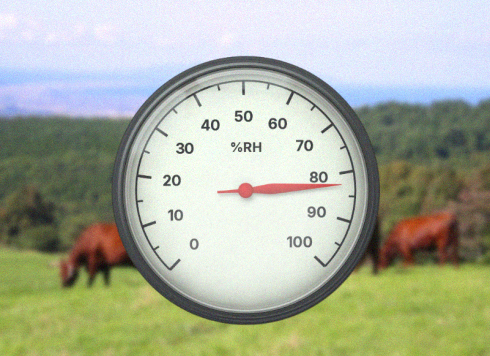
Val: 82.5 %
